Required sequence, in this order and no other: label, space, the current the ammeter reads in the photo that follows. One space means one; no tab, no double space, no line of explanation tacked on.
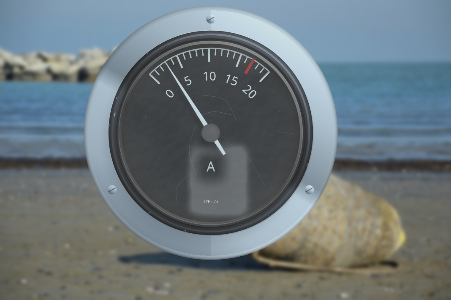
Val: 3 A
